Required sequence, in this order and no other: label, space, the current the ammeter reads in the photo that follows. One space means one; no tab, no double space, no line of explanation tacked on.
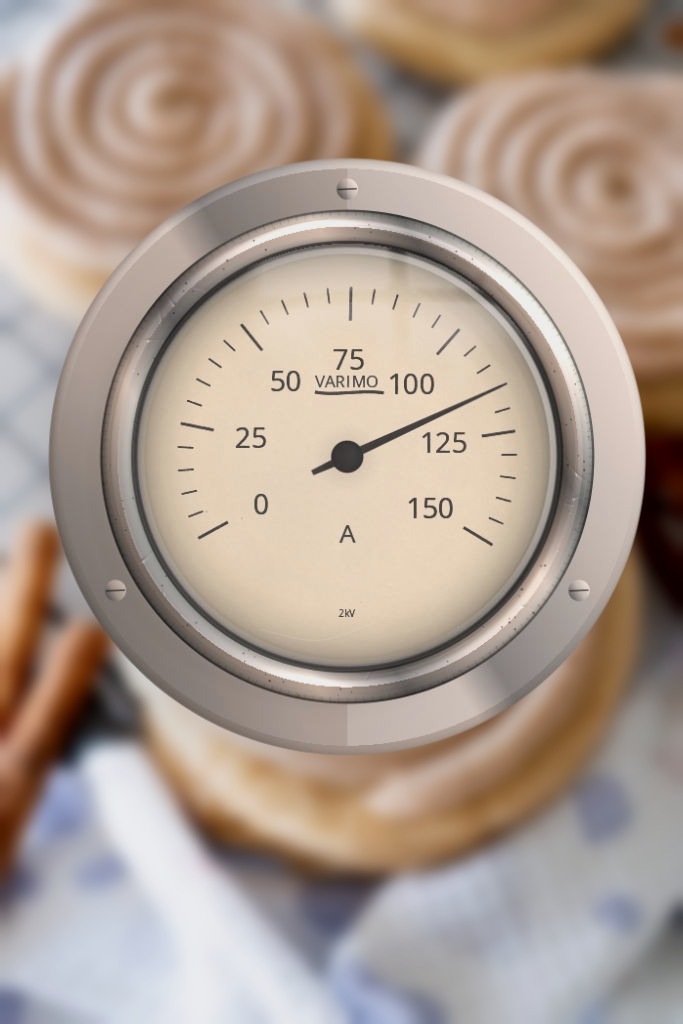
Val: 115 A
